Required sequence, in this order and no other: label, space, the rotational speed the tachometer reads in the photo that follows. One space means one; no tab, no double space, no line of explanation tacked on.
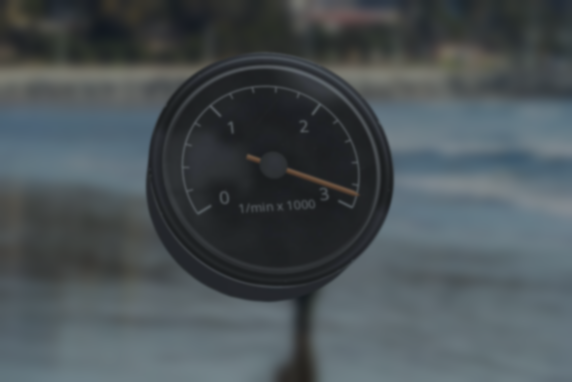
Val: 2900 rpm
